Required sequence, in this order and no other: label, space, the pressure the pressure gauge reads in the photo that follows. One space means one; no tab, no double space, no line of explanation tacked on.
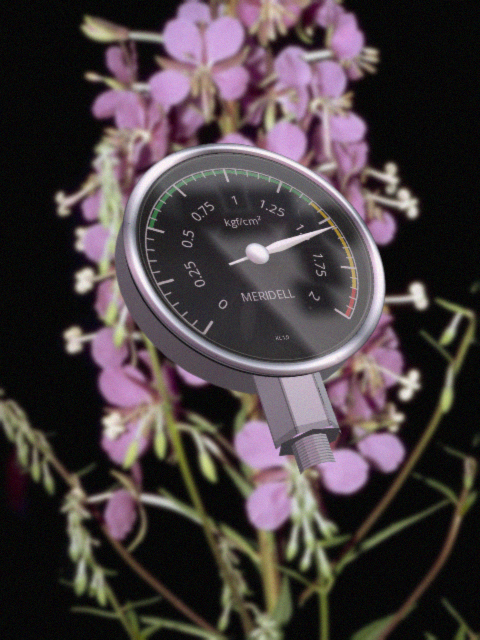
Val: 1.55 kg/cm²
